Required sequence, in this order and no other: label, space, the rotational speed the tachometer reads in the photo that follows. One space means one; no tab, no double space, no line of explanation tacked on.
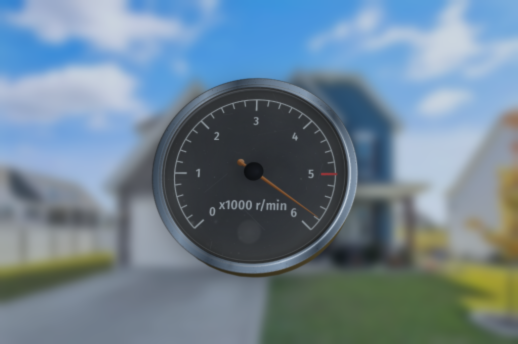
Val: 5800 rpm
